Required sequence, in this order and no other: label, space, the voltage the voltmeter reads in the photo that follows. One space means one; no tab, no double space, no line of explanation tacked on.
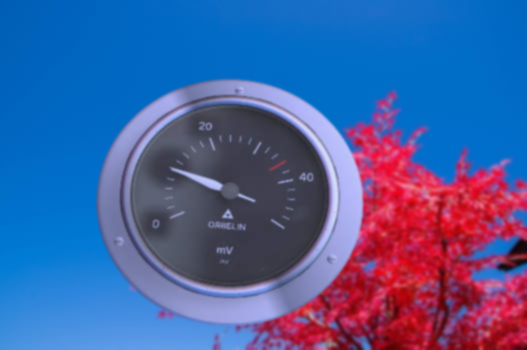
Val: 10 mV
